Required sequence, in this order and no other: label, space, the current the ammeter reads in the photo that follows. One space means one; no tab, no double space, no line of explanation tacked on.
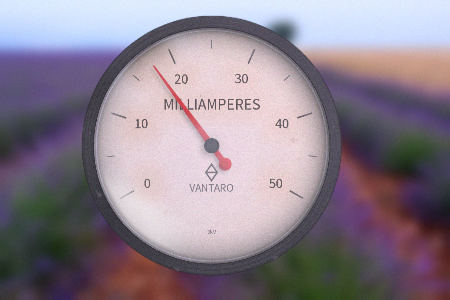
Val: 17.5 mA
